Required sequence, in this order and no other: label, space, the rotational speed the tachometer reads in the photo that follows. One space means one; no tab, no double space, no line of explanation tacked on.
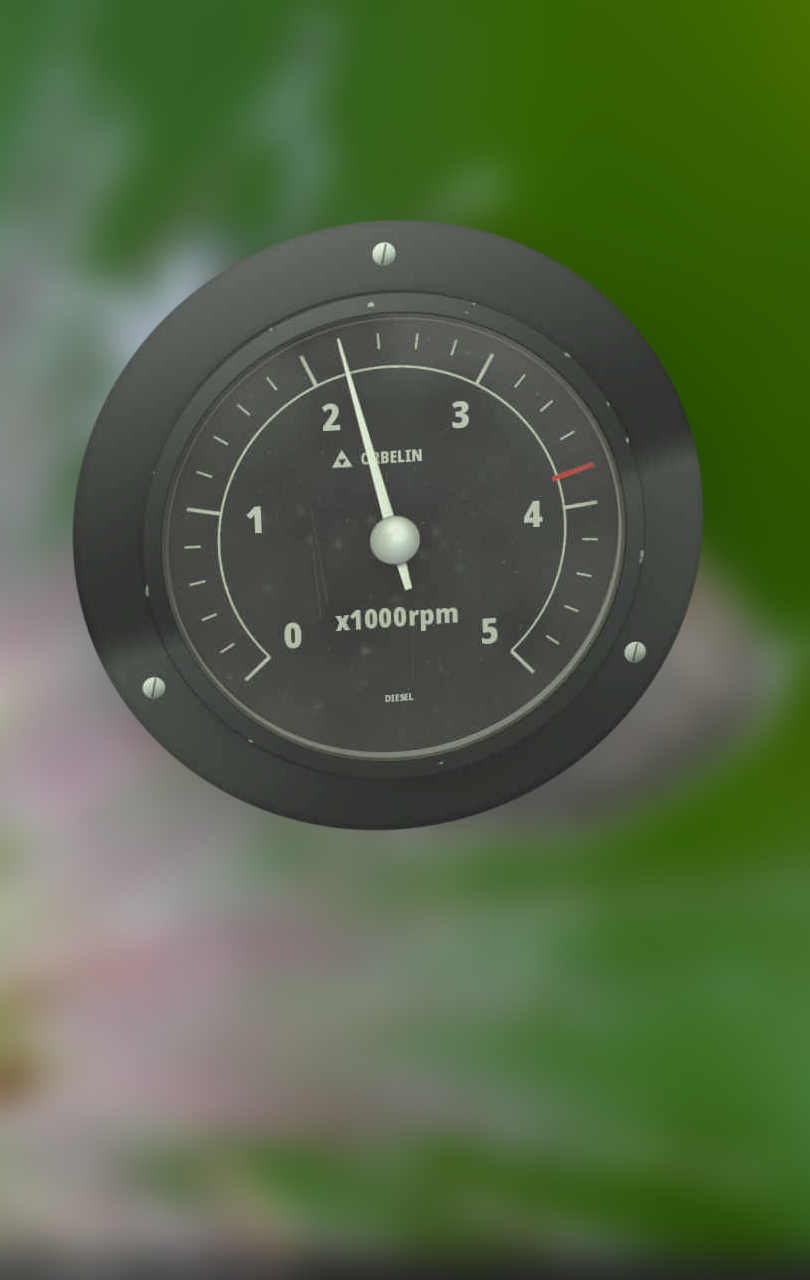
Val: 2200 rpm
